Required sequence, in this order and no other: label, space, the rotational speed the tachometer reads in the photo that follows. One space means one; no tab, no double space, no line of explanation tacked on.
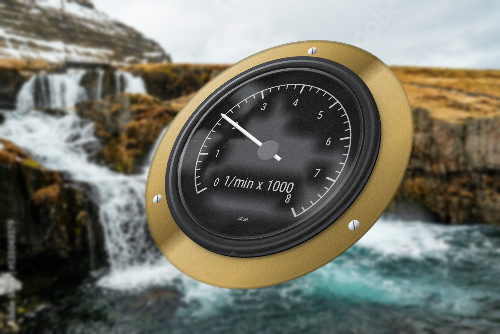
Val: 2000 rpm
